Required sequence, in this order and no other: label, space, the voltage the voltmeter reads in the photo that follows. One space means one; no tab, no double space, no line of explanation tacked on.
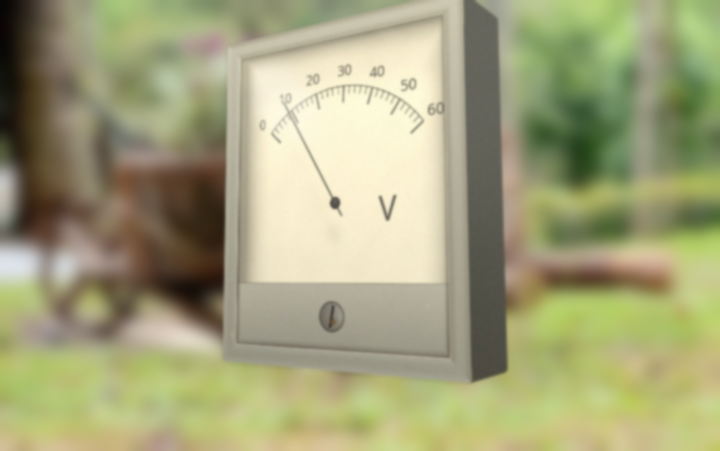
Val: 10 V
